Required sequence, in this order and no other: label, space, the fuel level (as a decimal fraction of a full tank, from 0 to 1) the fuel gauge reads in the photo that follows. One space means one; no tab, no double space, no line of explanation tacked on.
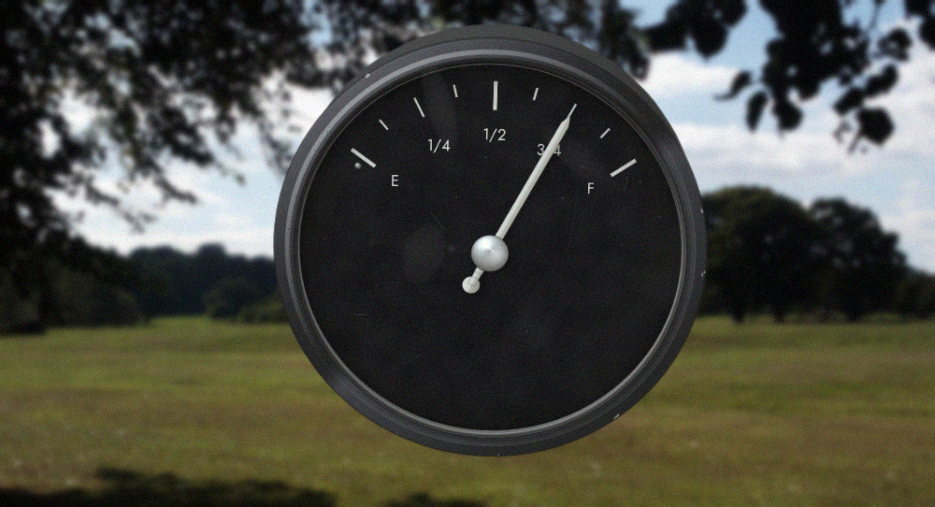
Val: 0.75
